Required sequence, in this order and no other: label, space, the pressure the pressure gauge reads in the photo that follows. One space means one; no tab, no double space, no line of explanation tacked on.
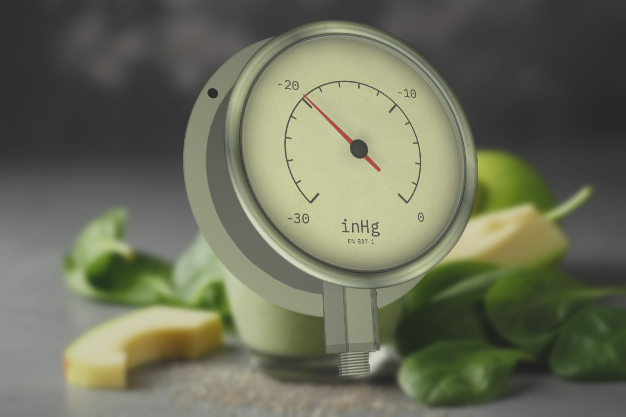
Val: -20 inHg
